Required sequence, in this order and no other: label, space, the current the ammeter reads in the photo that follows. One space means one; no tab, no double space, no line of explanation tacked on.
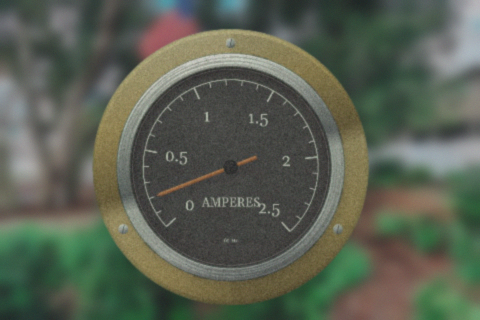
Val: 0.2 A
